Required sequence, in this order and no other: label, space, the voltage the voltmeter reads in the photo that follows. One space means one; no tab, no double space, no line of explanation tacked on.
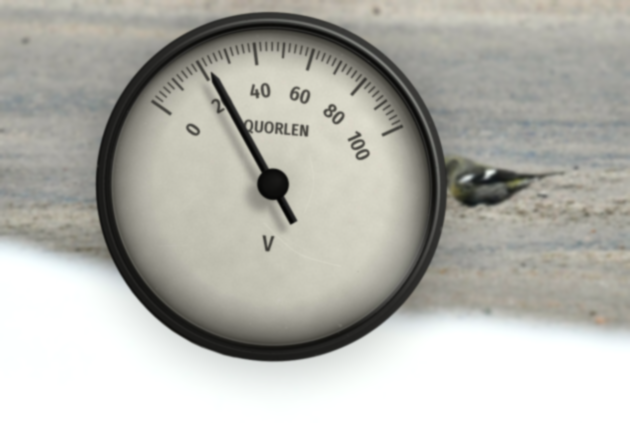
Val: 22 V
